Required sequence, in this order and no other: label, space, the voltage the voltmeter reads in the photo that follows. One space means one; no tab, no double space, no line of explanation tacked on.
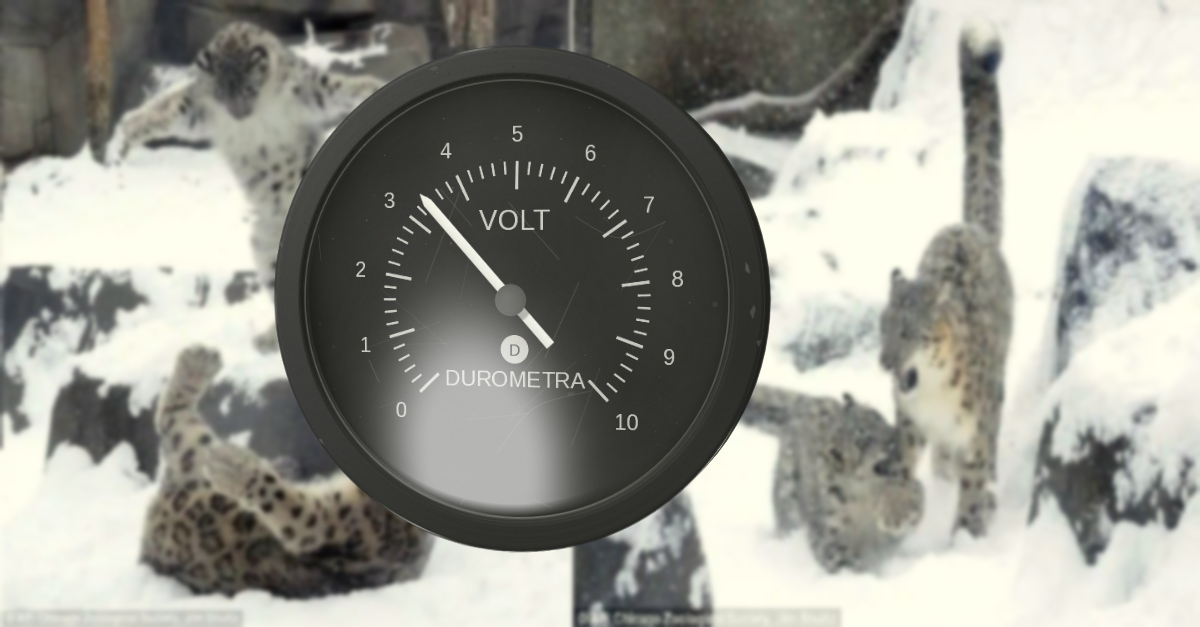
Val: 3.4 V
